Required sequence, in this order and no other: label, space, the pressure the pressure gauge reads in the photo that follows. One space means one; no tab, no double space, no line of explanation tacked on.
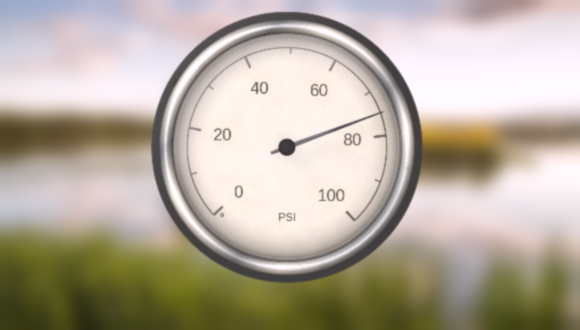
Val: 75 psi
